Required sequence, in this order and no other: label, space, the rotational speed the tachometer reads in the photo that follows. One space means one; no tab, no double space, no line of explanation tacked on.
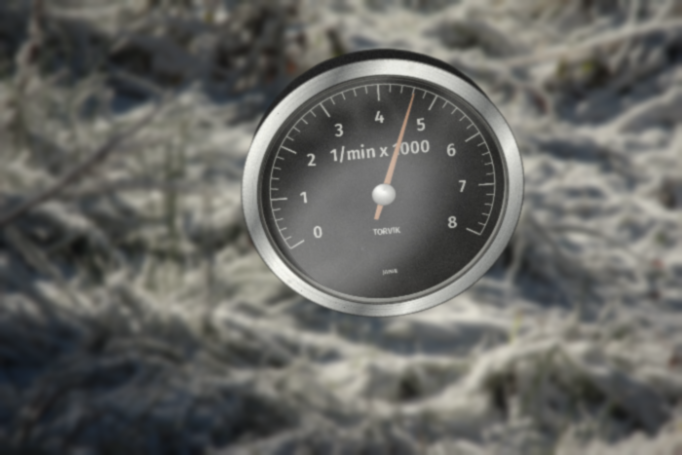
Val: 4600 rpm
